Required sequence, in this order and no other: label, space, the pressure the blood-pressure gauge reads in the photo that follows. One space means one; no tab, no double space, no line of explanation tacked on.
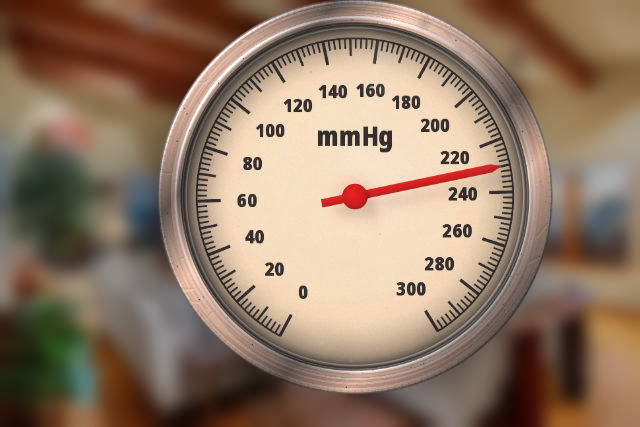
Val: 230 mmHg
